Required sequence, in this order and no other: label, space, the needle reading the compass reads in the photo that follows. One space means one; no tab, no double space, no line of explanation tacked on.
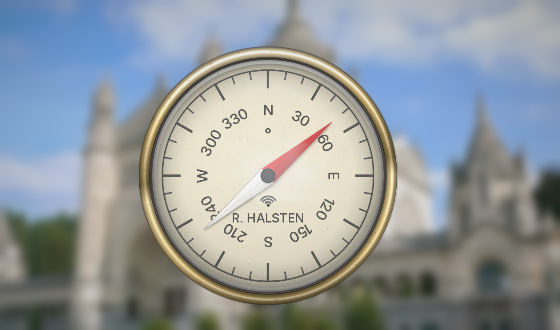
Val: 50 °
